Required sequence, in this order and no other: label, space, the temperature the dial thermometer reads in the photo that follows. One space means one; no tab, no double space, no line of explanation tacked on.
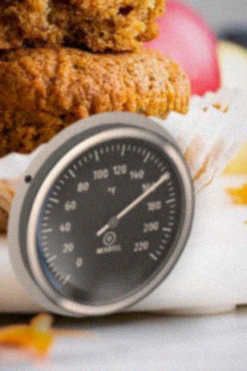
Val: 160 °F
